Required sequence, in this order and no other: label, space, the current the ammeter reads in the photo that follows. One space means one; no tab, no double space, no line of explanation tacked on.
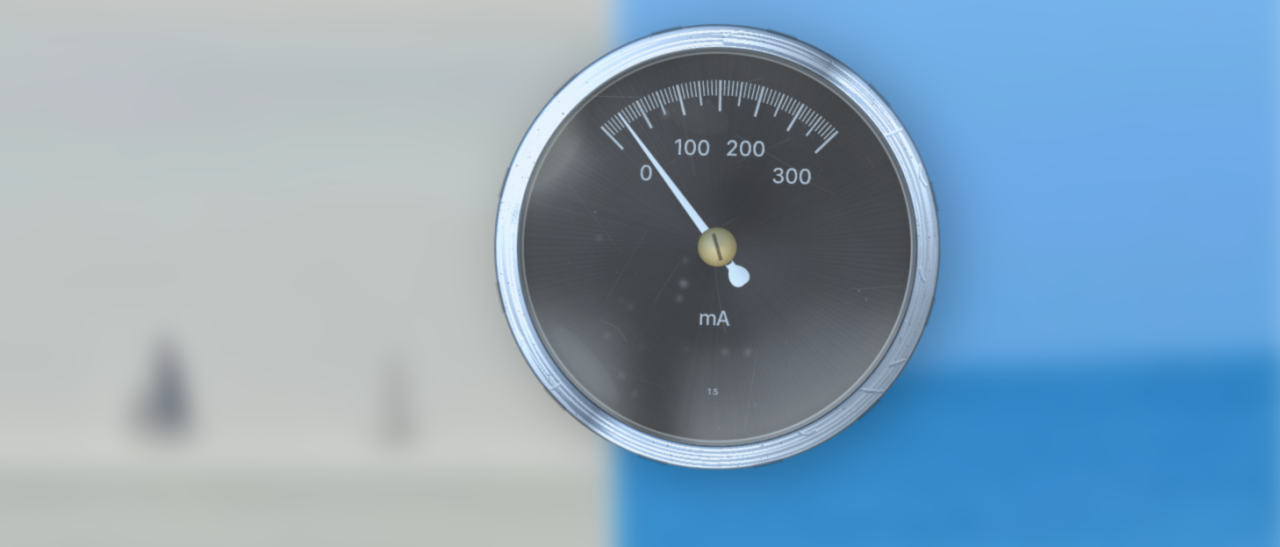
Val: 25 mA
